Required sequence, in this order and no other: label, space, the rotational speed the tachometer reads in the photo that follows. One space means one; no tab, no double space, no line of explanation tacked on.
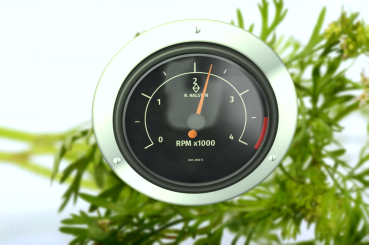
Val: 2250 rpm
